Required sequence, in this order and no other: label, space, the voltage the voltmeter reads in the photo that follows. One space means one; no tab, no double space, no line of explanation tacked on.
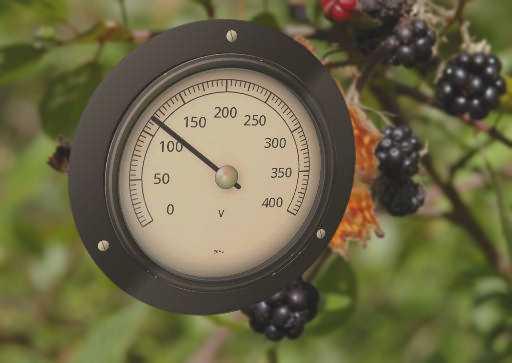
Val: 115 V
